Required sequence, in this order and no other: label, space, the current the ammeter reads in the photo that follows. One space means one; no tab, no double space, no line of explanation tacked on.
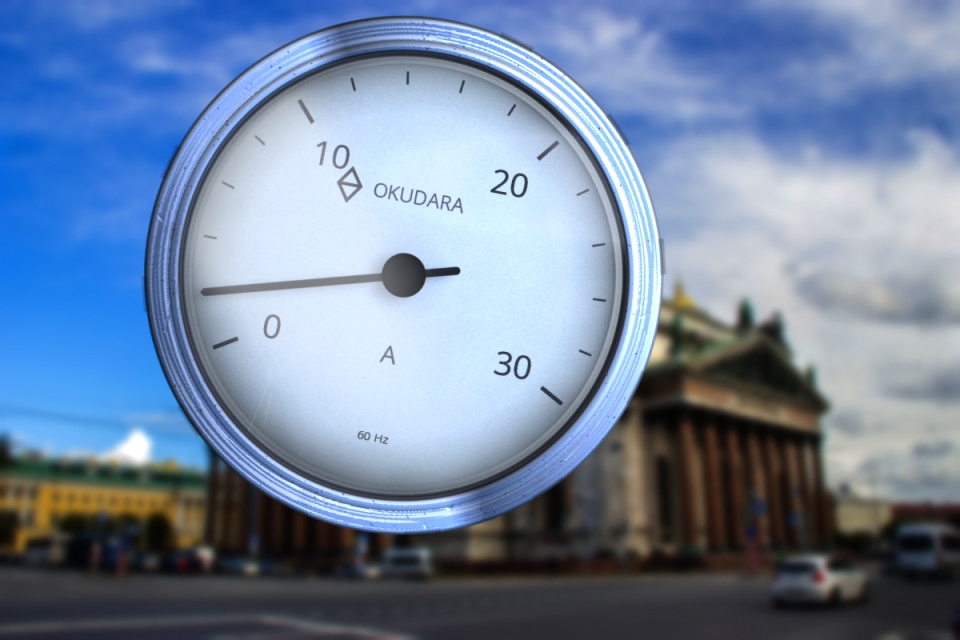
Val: 2 A
